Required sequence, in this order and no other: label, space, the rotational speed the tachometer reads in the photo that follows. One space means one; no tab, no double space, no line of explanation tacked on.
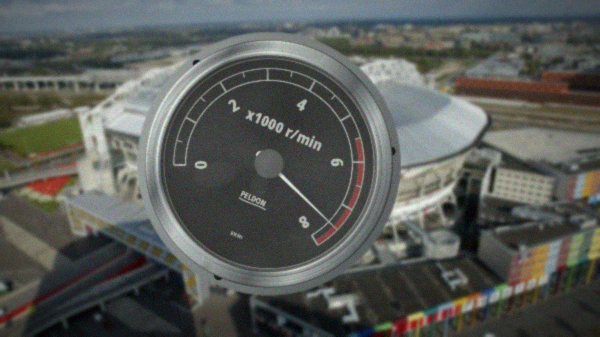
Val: 7500 rpm
